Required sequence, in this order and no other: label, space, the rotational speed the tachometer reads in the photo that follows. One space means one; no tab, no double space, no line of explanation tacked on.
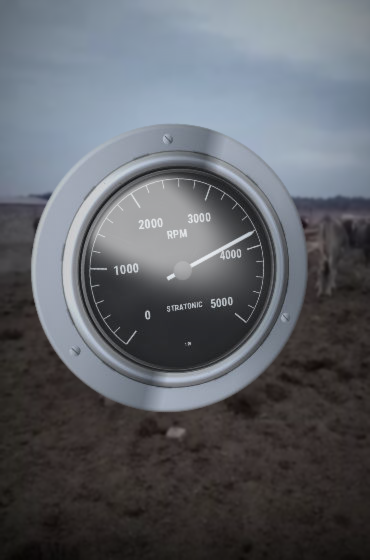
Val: 3800 rpm
